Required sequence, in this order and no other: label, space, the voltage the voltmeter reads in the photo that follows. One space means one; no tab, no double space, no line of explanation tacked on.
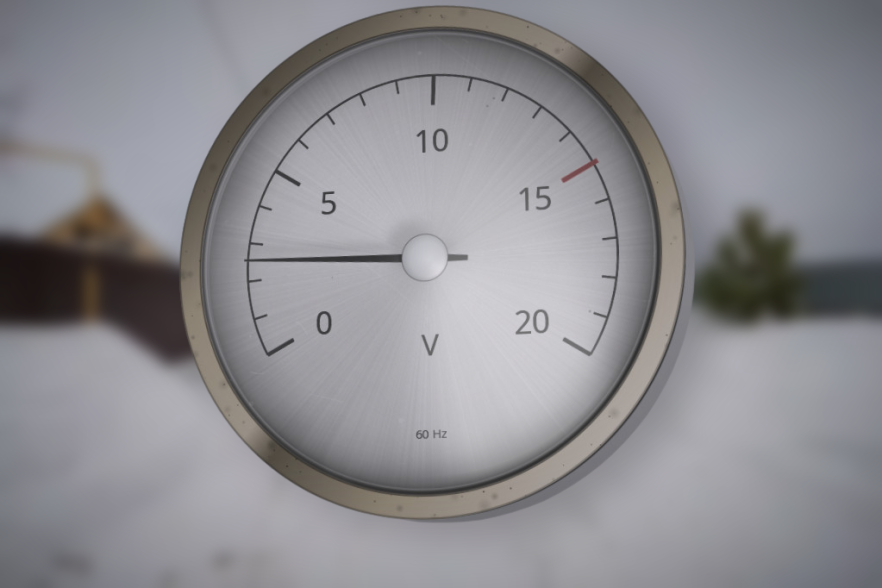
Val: 2.5 V
